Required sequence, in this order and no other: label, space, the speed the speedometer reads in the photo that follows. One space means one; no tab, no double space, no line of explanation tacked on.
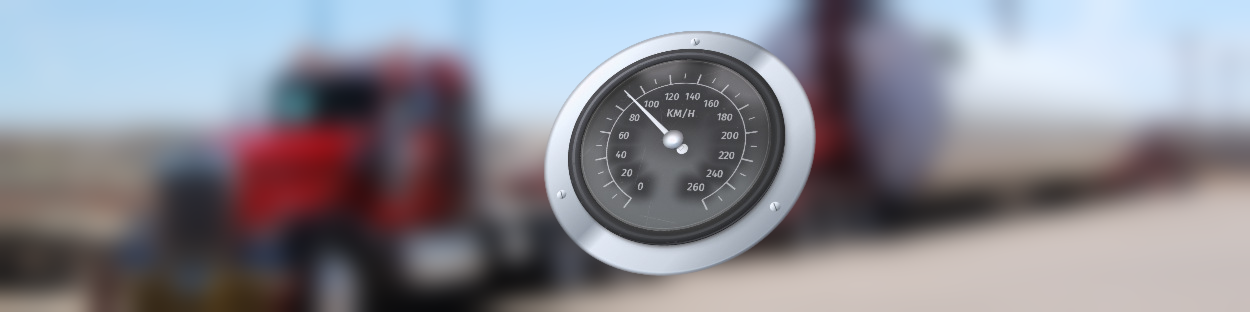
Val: 90 km/h
